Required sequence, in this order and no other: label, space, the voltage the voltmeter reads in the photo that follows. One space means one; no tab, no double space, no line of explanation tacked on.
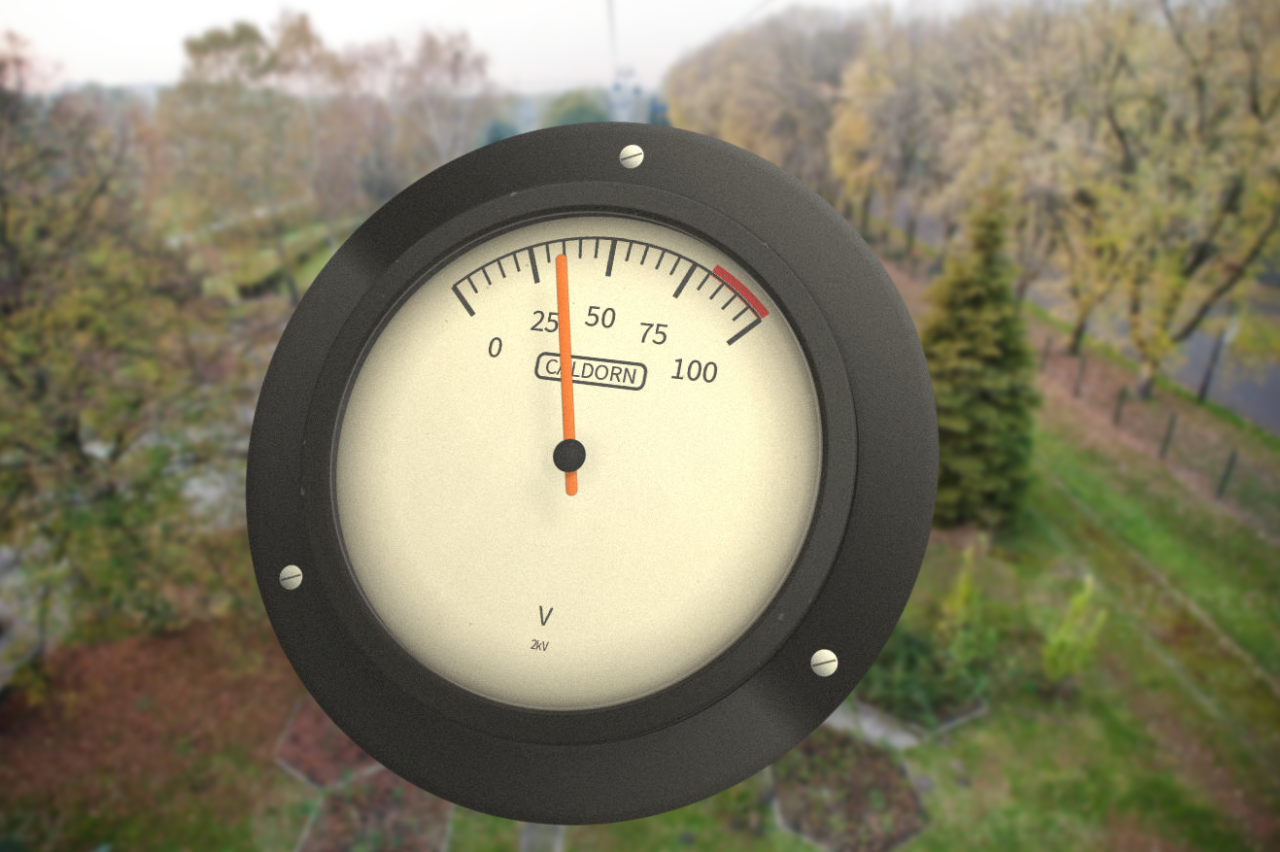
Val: 35 V
